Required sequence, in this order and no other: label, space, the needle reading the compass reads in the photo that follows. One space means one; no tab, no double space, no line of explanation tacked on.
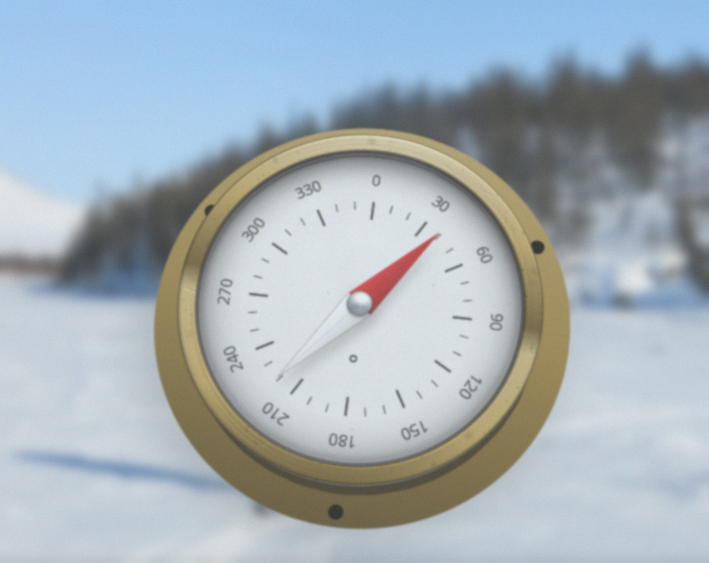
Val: 40 °
